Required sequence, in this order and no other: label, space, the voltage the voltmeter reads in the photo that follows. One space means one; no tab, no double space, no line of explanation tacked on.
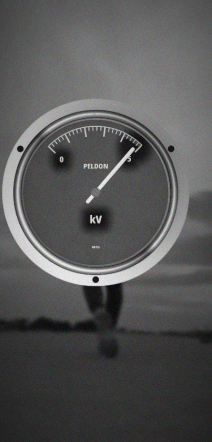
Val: 4.8 kV
